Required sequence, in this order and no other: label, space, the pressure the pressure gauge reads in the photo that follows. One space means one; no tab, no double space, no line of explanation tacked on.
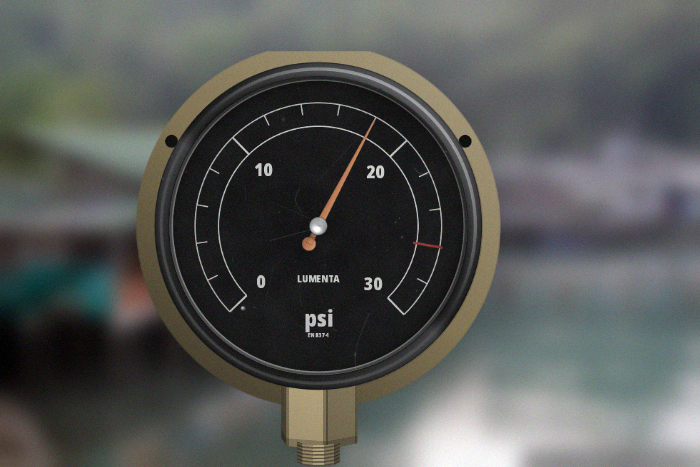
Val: 18 psi
